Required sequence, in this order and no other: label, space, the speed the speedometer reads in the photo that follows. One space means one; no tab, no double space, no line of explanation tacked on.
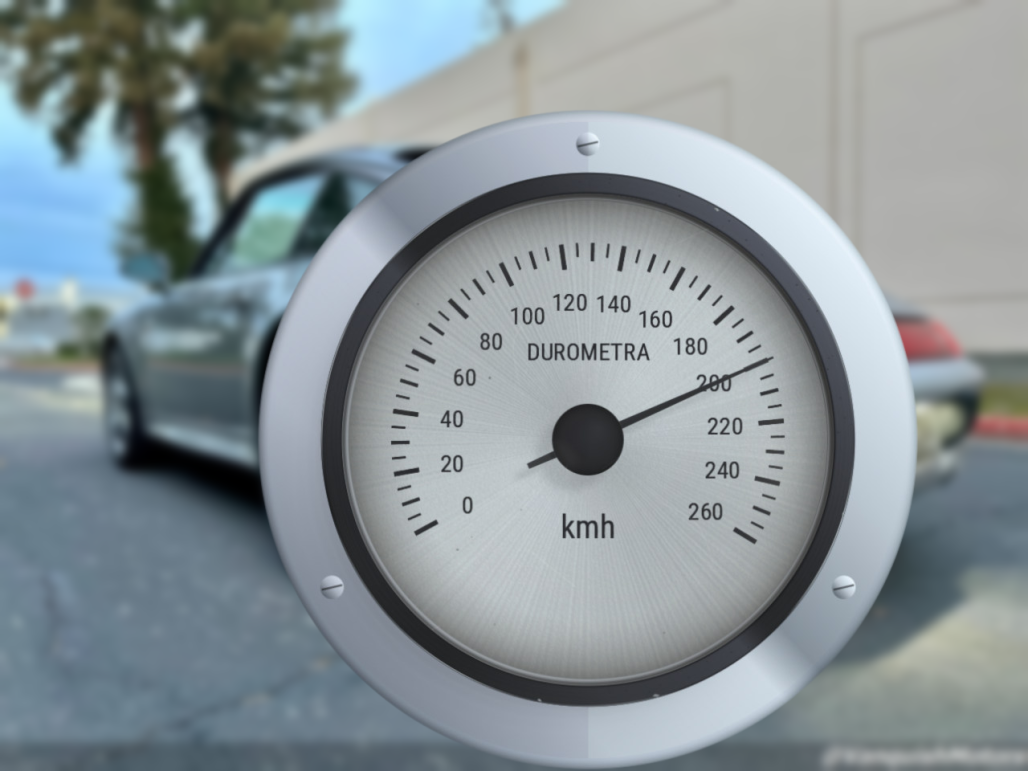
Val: 200 km/h
